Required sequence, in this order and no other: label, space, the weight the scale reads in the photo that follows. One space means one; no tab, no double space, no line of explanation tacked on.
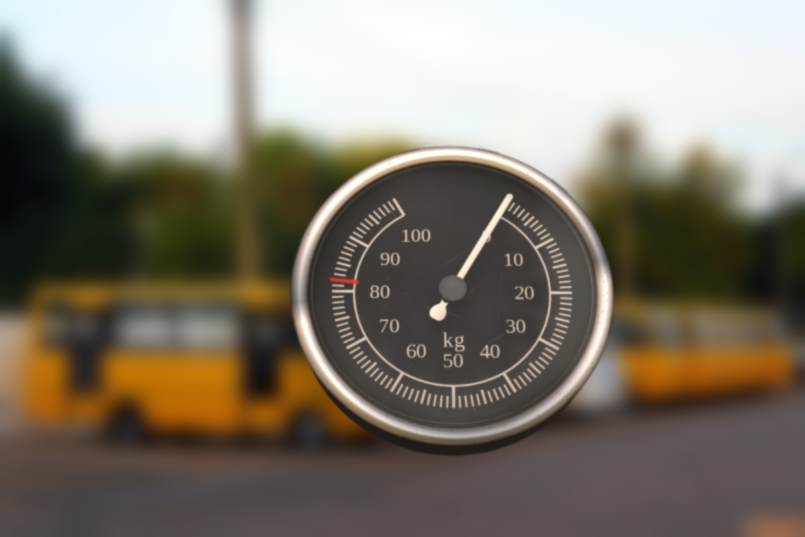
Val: 0 kg
